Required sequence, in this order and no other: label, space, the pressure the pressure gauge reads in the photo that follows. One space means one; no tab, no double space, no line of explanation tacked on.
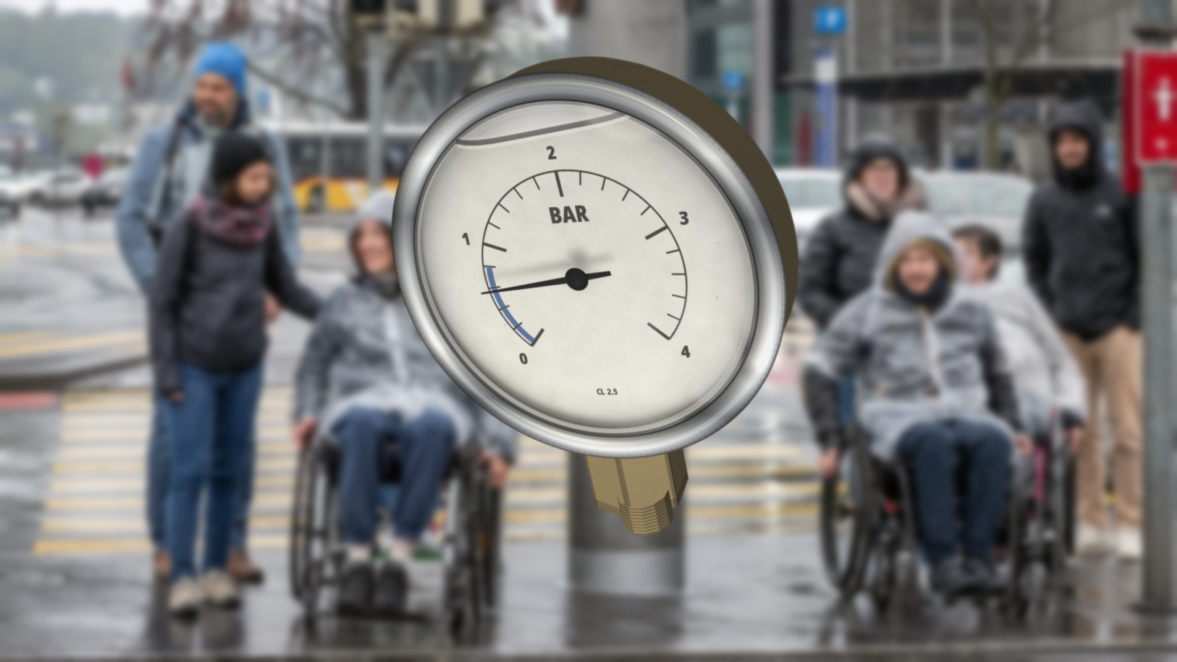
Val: 0.6 bar
